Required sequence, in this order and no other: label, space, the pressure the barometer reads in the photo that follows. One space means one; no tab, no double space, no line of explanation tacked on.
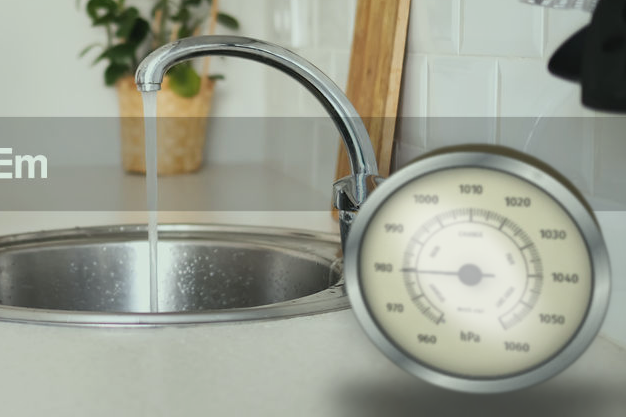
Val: 980 hPa
